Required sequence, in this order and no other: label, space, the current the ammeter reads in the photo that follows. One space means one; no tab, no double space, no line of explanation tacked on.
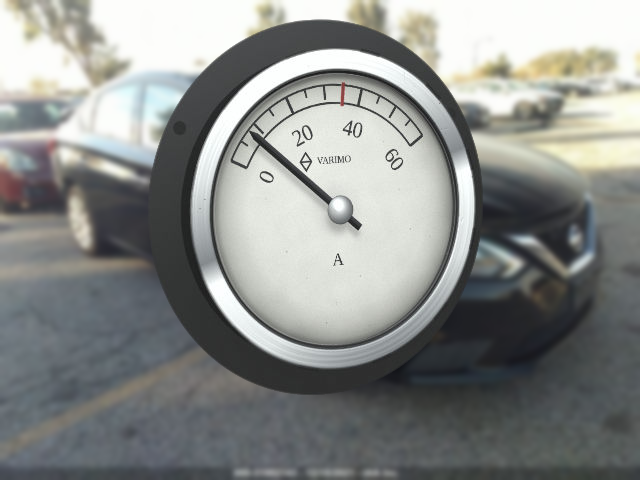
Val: 7.5 A
